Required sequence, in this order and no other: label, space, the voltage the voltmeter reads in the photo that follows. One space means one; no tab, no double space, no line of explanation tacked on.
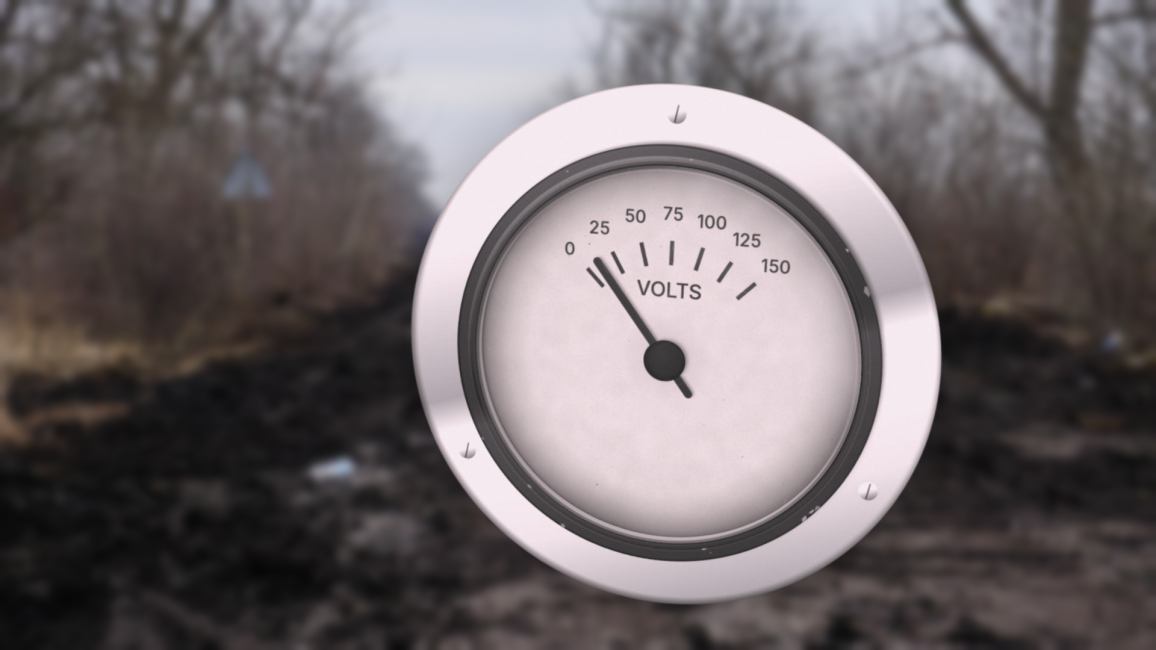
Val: 12.5 V
